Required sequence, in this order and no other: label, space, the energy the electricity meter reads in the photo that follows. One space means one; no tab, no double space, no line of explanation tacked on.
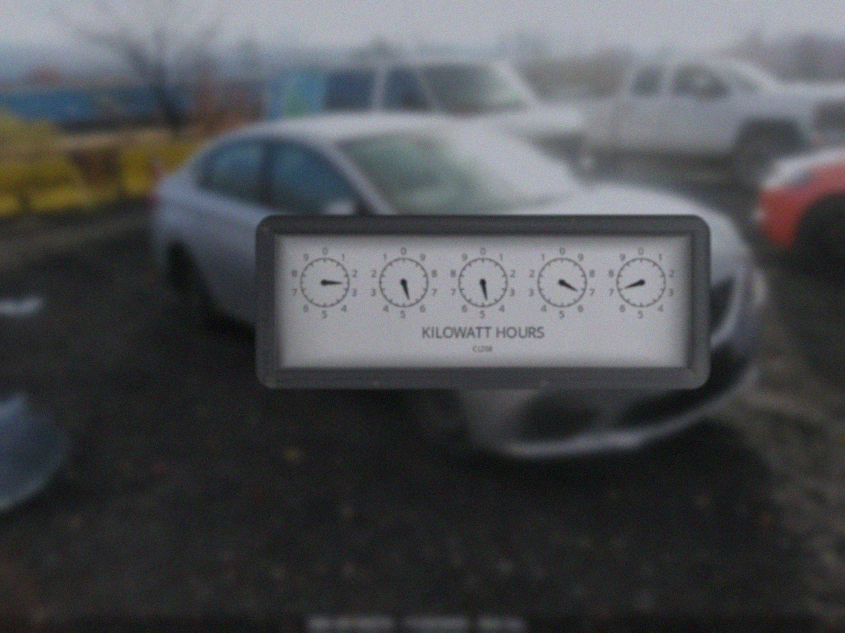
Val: 25467 kWh
